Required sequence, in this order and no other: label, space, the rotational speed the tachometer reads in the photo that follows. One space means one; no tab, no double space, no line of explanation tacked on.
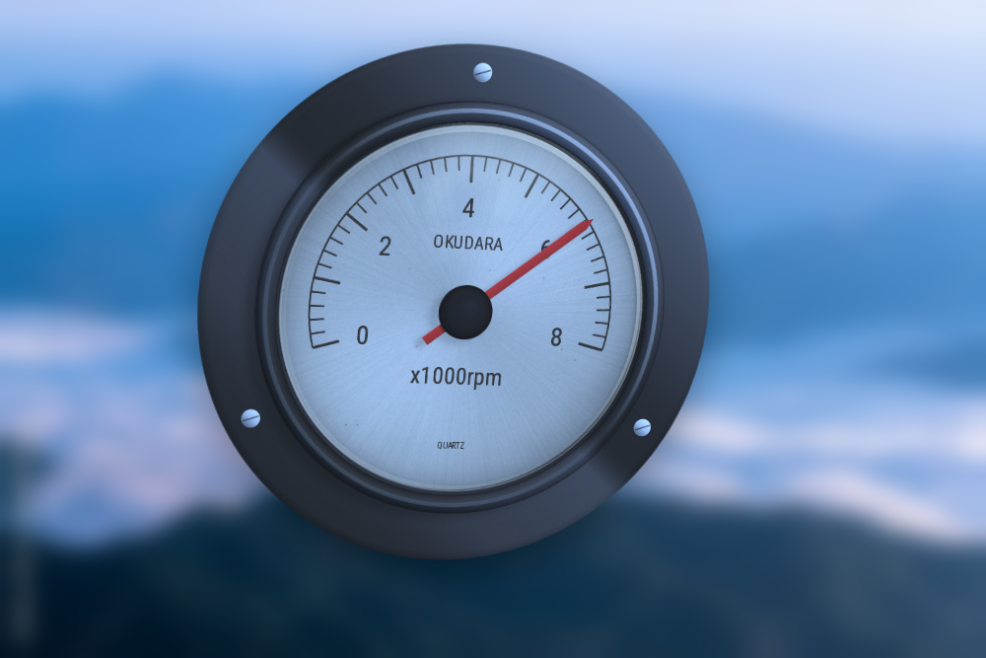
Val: 6000 rpm
